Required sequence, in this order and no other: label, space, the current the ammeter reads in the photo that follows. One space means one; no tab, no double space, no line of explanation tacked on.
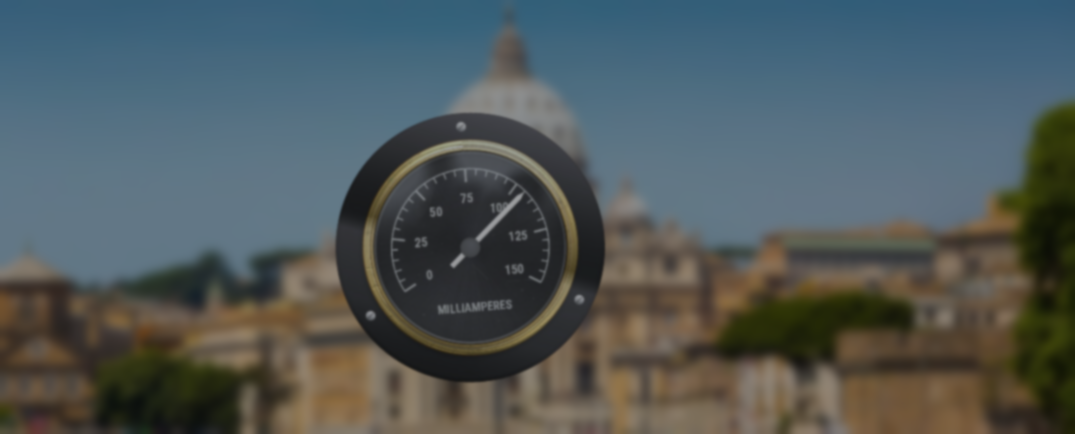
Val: 105 mA
